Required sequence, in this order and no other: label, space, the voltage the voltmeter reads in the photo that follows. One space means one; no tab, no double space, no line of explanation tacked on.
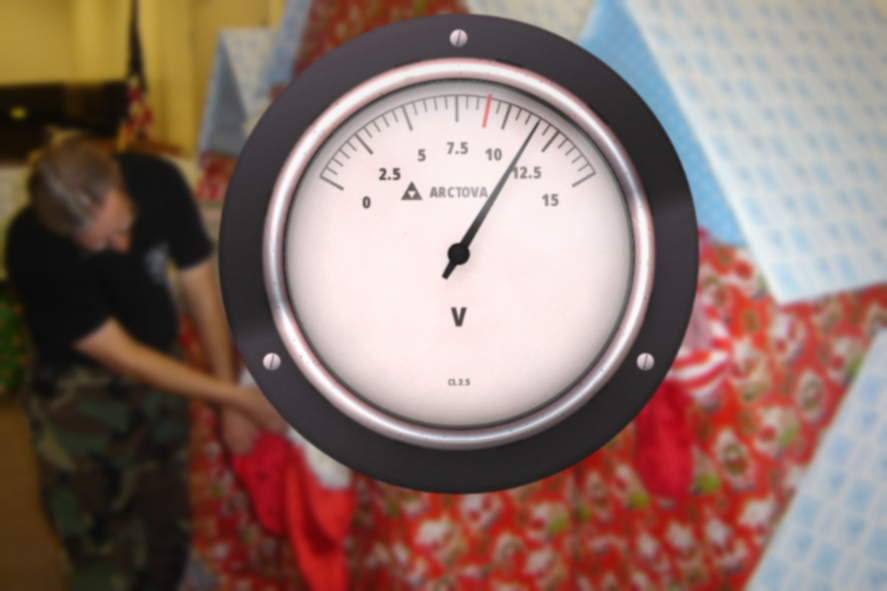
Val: 11.5 V
